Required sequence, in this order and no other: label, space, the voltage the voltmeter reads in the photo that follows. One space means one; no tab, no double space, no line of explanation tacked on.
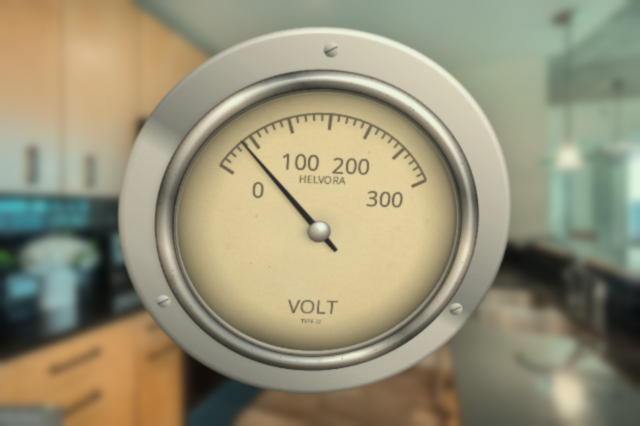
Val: 40 V
